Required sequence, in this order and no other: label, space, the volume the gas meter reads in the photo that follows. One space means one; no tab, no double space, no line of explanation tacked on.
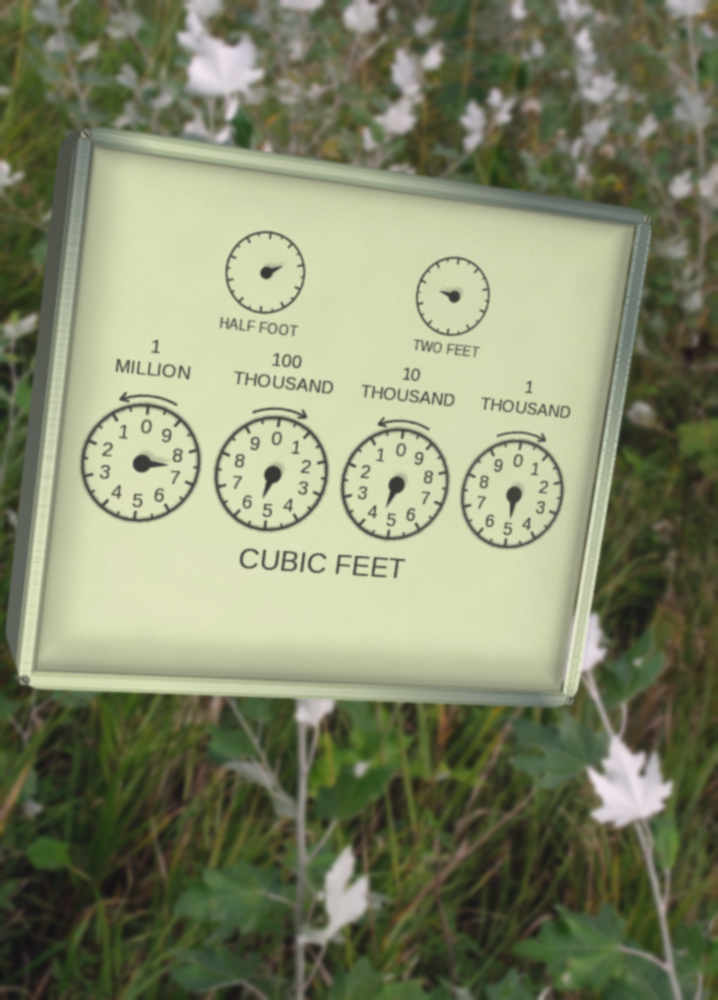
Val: 754500 ft³
